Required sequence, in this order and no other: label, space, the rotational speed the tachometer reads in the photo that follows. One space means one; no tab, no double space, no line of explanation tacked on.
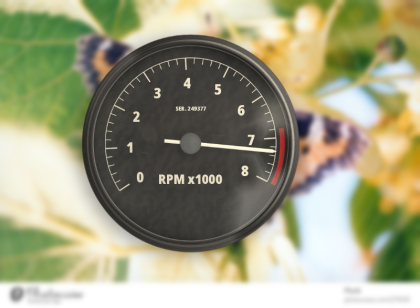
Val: 7300 rpm
